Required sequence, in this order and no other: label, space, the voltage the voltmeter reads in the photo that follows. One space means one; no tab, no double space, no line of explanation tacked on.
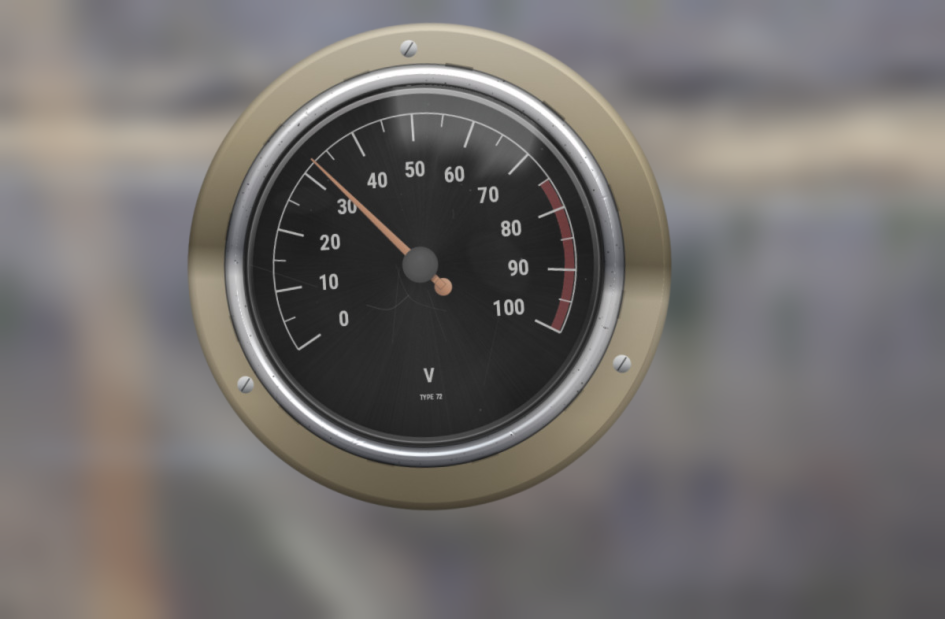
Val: 32.5 V
